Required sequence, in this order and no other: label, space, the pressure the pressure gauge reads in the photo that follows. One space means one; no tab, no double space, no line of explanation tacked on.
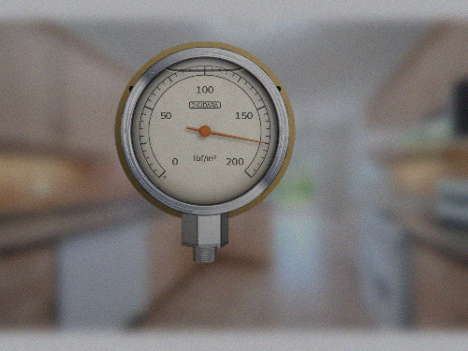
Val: 175 psi
